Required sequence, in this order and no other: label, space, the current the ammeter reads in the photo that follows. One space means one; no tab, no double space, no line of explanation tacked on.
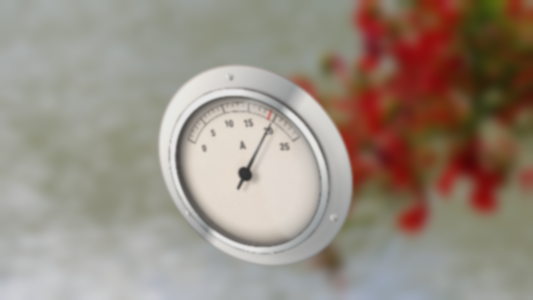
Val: 20 A
